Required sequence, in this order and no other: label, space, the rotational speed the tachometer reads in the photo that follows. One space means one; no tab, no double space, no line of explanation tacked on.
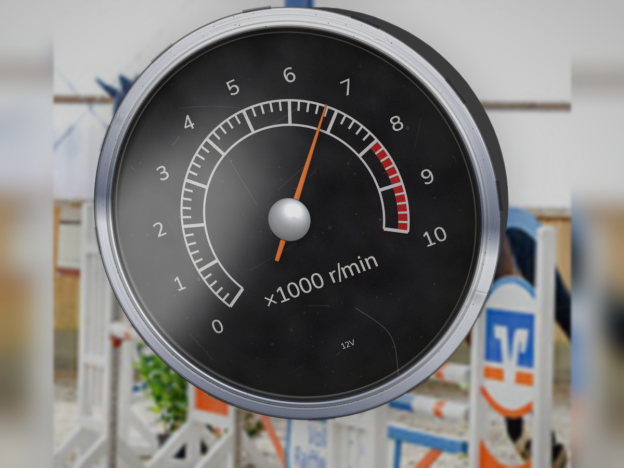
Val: 6800 rpm
